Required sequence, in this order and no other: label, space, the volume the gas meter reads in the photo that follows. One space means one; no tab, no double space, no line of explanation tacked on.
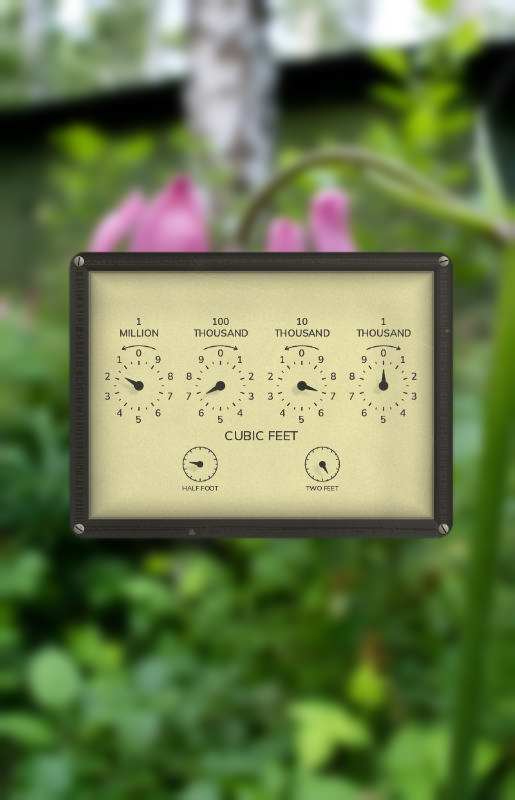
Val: 167000 ft³
